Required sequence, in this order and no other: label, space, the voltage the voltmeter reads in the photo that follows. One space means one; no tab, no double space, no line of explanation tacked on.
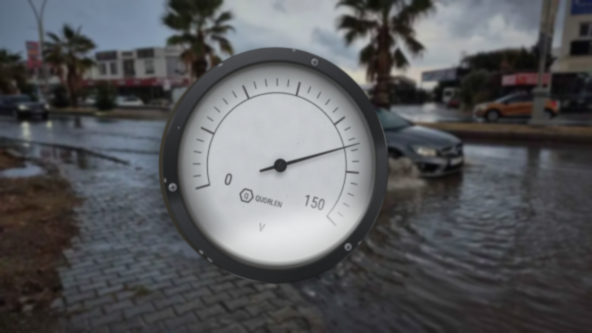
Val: 112.5 V
